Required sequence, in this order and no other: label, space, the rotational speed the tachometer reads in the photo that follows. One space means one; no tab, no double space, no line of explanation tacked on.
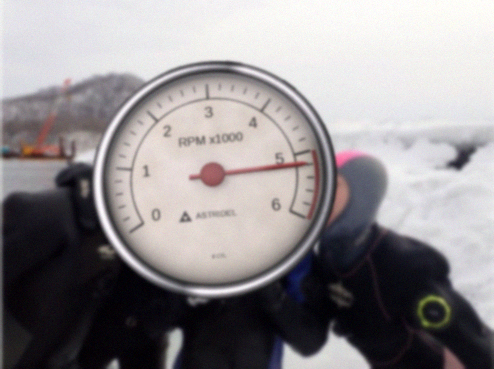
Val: 5200 rpm
